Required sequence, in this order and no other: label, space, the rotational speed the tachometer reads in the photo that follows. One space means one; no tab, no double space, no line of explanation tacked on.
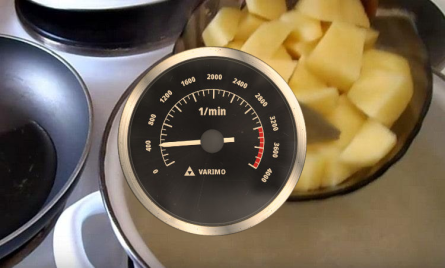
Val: 400 rpm
